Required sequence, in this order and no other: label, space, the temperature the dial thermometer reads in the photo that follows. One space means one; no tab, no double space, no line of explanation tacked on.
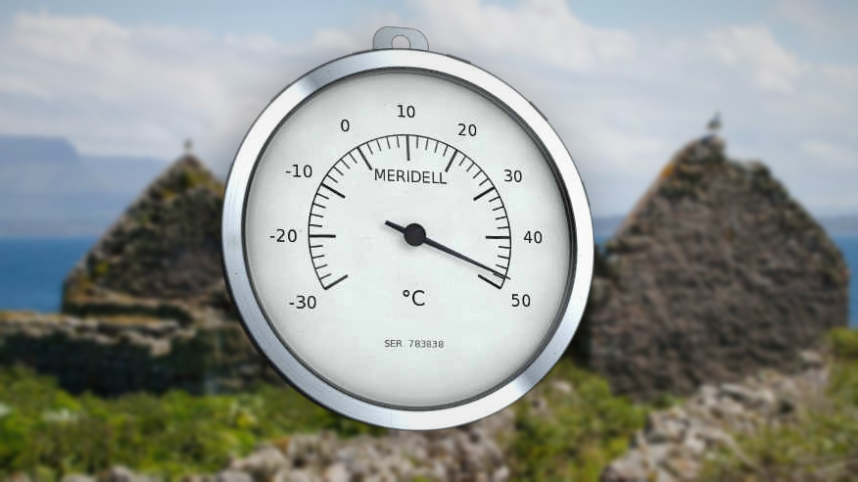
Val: 48 °C
